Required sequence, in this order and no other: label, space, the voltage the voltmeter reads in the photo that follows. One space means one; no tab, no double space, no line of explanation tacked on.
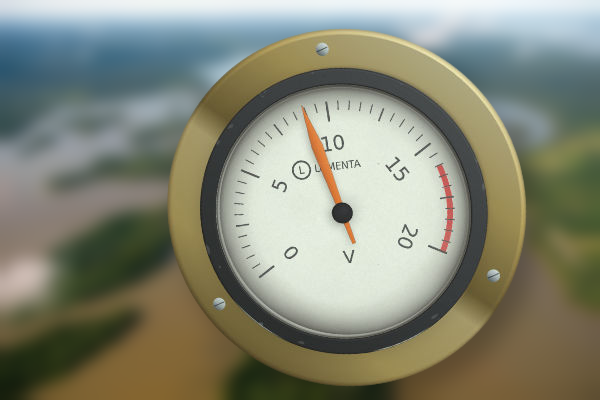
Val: 9 V
